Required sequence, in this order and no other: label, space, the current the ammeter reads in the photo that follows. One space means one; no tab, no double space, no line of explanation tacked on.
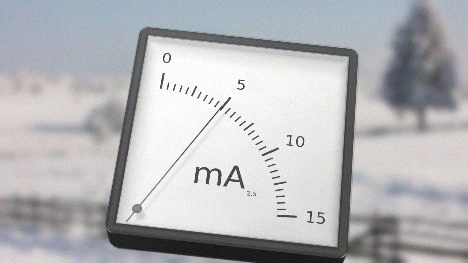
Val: 5 mA
